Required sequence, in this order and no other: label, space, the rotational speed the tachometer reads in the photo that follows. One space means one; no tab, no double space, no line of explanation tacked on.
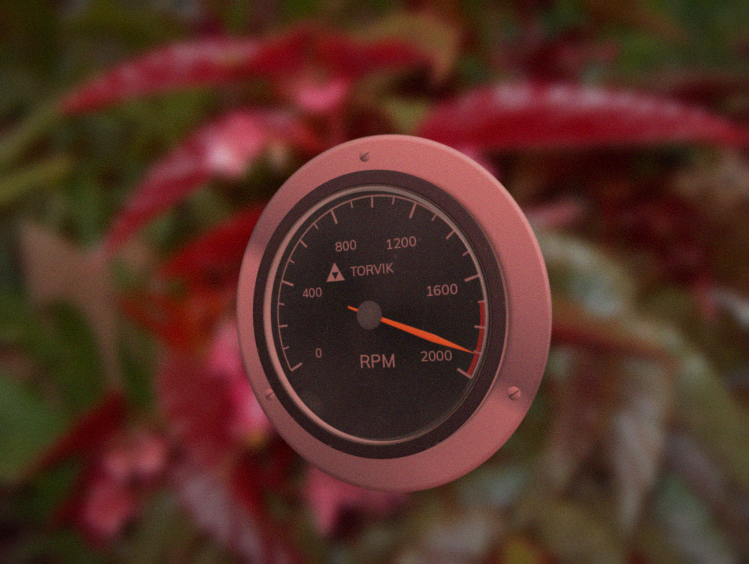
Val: 1900 rpm
